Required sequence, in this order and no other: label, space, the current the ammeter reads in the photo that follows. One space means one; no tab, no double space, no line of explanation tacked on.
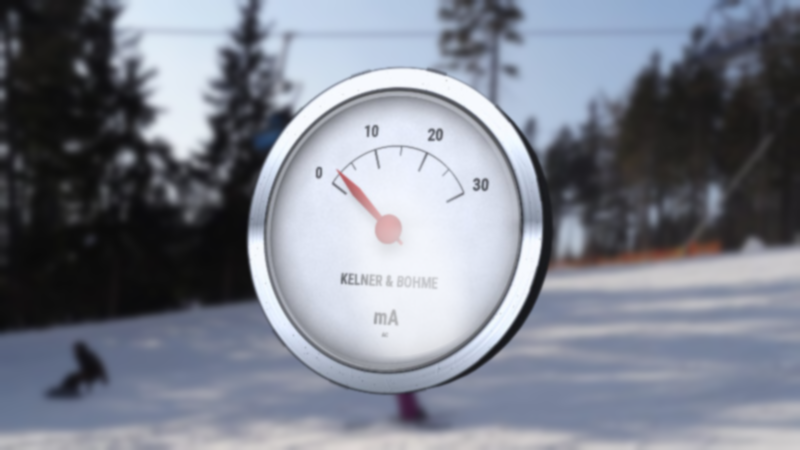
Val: 2.5 mA
